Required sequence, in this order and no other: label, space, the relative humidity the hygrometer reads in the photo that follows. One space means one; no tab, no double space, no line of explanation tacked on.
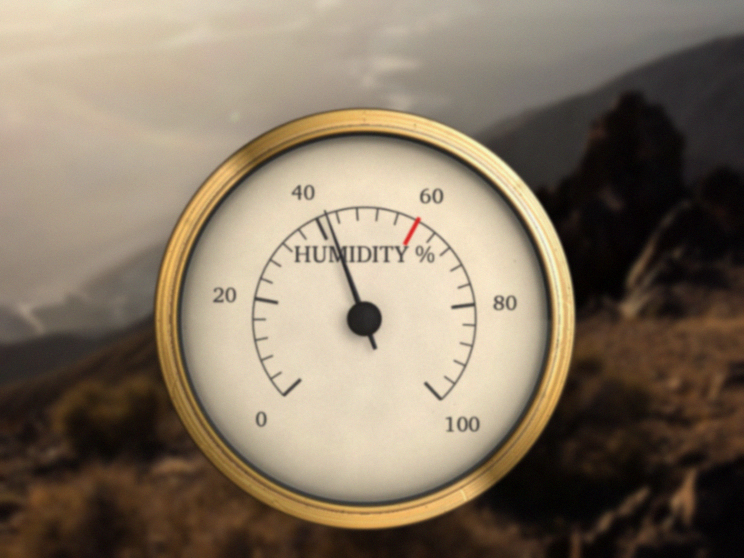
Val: 42 %
